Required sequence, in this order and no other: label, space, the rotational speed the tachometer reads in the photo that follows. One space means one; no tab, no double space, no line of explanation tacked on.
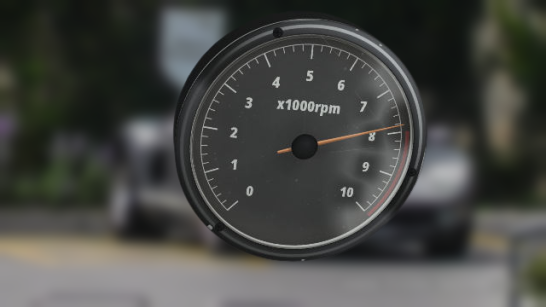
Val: 7800 rpm
